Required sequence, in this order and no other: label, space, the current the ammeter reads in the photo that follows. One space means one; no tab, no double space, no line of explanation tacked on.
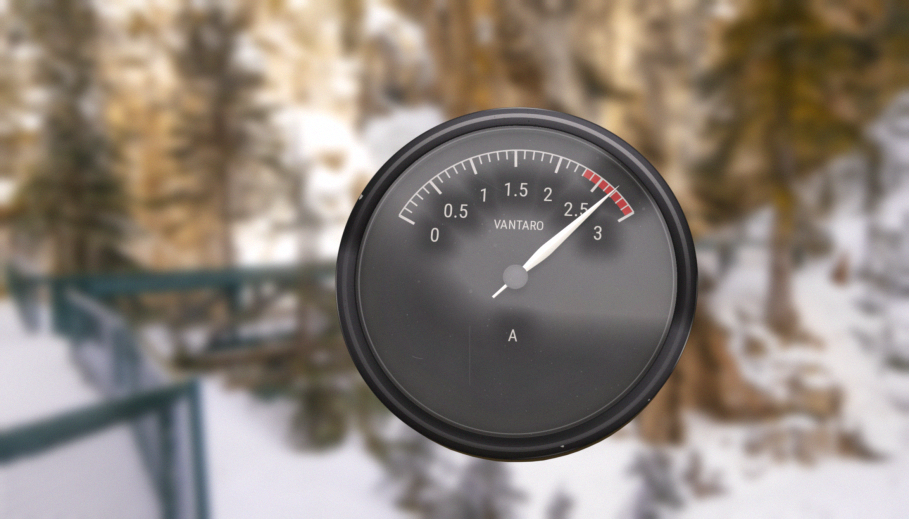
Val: 2.7 A
